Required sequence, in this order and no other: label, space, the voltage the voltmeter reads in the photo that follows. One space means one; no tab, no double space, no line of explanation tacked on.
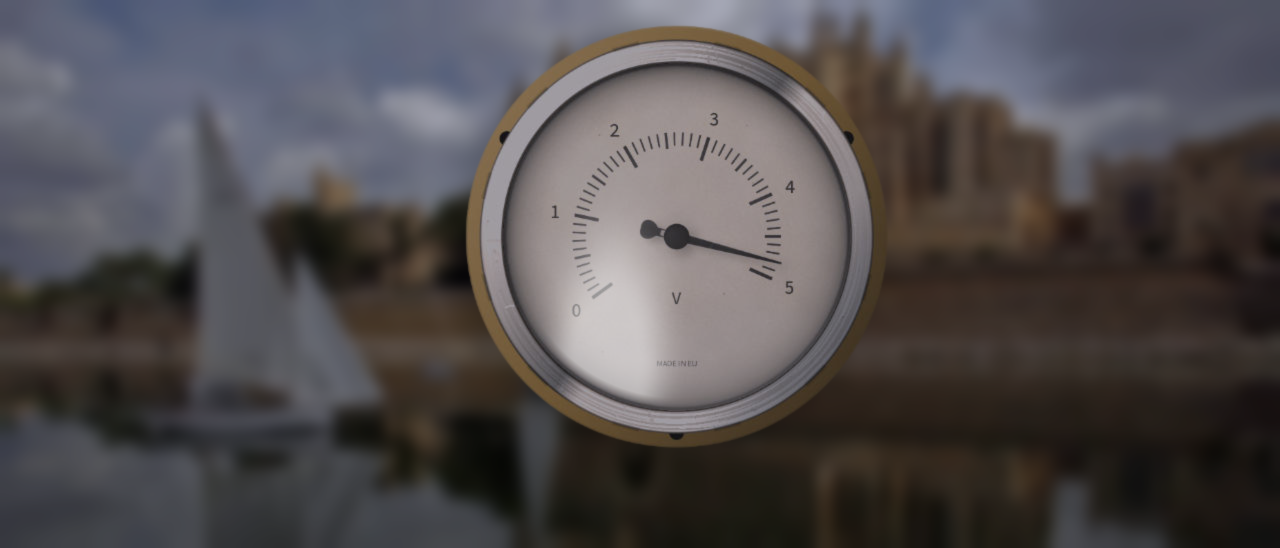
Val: 4.8 V
